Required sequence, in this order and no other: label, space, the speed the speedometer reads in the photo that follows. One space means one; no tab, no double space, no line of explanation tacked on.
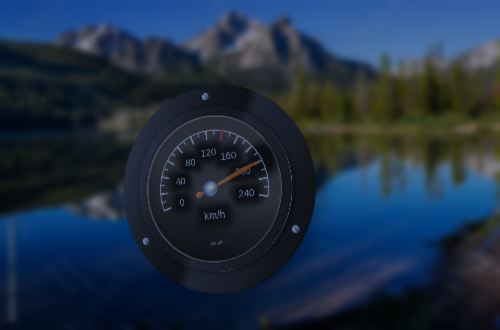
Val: 200 km/h
